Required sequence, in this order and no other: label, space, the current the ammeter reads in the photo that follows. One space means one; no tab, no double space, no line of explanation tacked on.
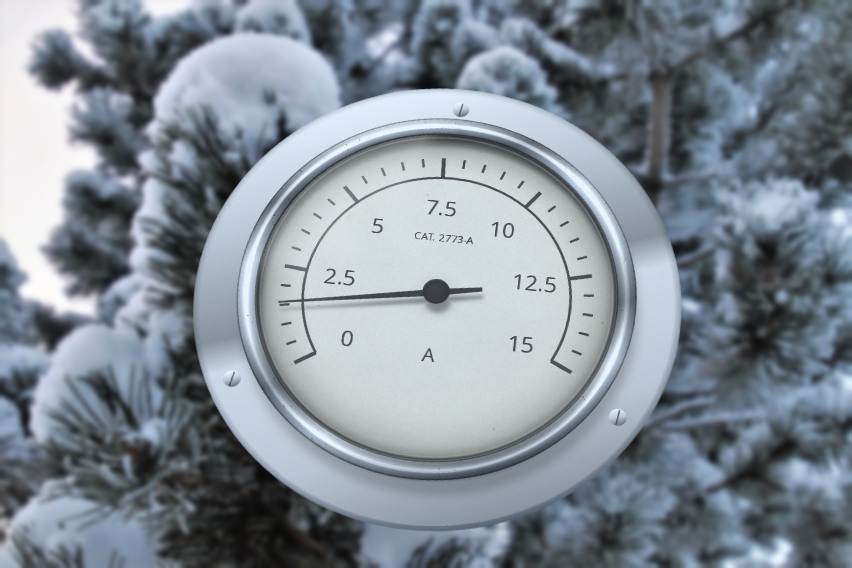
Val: 1.5 A
